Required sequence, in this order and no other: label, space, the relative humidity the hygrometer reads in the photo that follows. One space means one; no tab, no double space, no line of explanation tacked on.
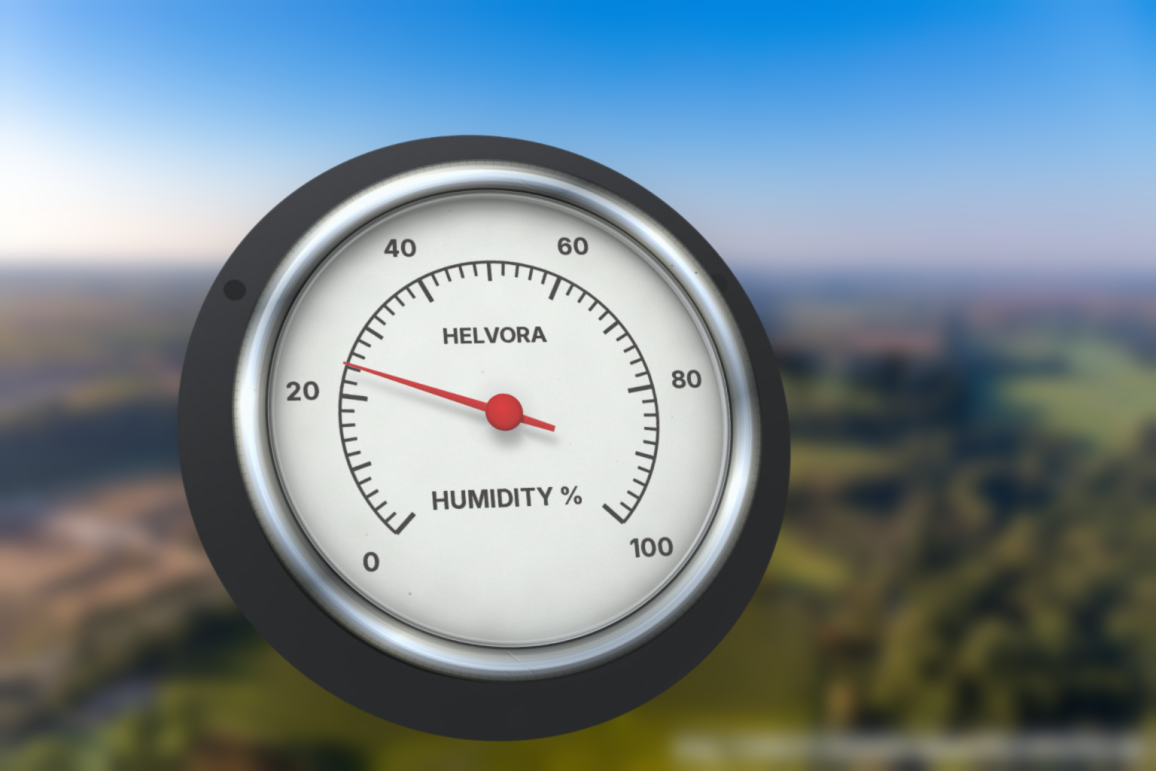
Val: 24 %
